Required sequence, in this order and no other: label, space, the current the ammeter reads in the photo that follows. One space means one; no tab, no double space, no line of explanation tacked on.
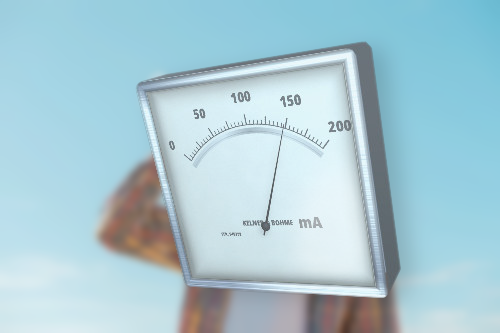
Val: 150 mA
